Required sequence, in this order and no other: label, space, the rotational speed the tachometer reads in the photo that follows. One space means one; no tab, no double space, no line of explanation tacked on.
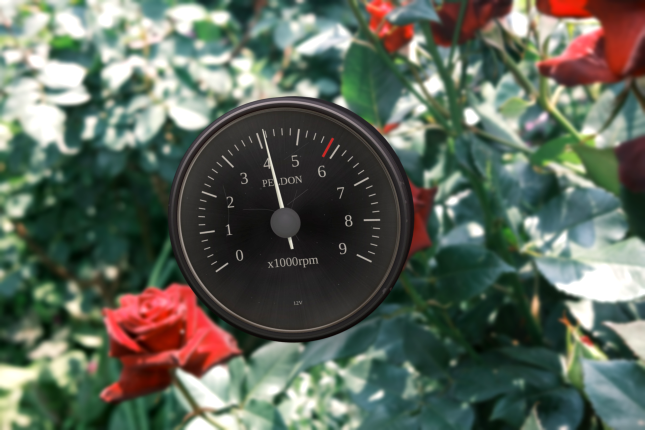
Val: 4200 rpm
